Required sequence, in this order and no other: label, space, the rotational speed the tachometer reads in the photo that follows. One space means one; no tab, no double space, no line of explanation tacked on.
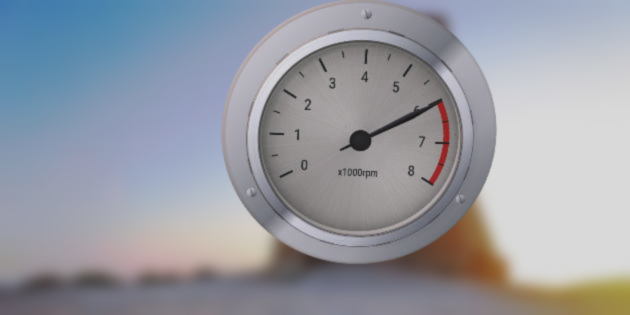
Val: 6000 rpm
